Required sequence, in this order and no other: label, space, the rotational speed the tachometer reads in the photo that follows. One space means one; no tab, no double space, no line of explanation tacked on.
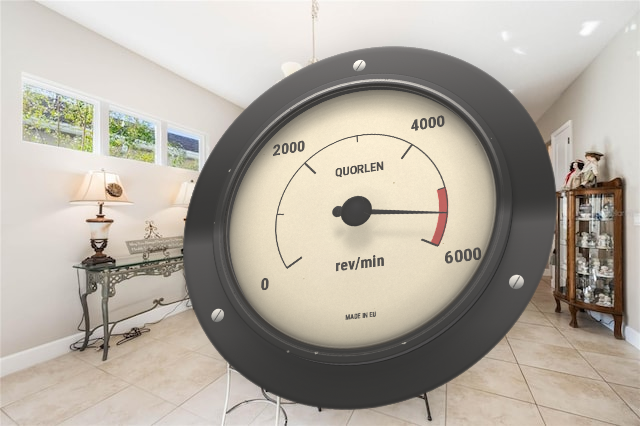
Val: 5500 rpm
